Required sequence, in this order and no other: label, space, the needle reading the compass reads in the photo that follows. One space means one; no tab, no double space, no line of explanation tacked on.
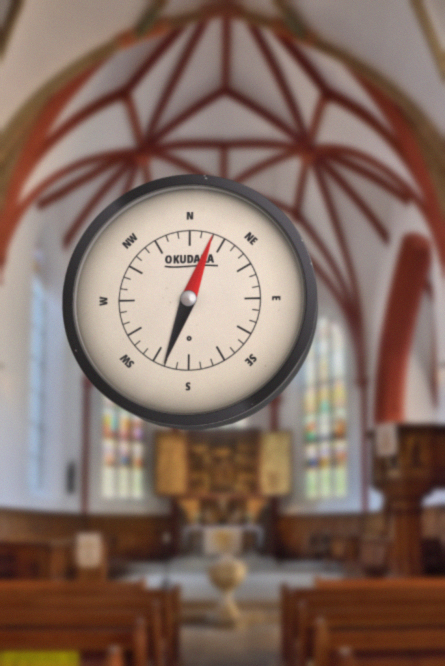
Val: 20 °
